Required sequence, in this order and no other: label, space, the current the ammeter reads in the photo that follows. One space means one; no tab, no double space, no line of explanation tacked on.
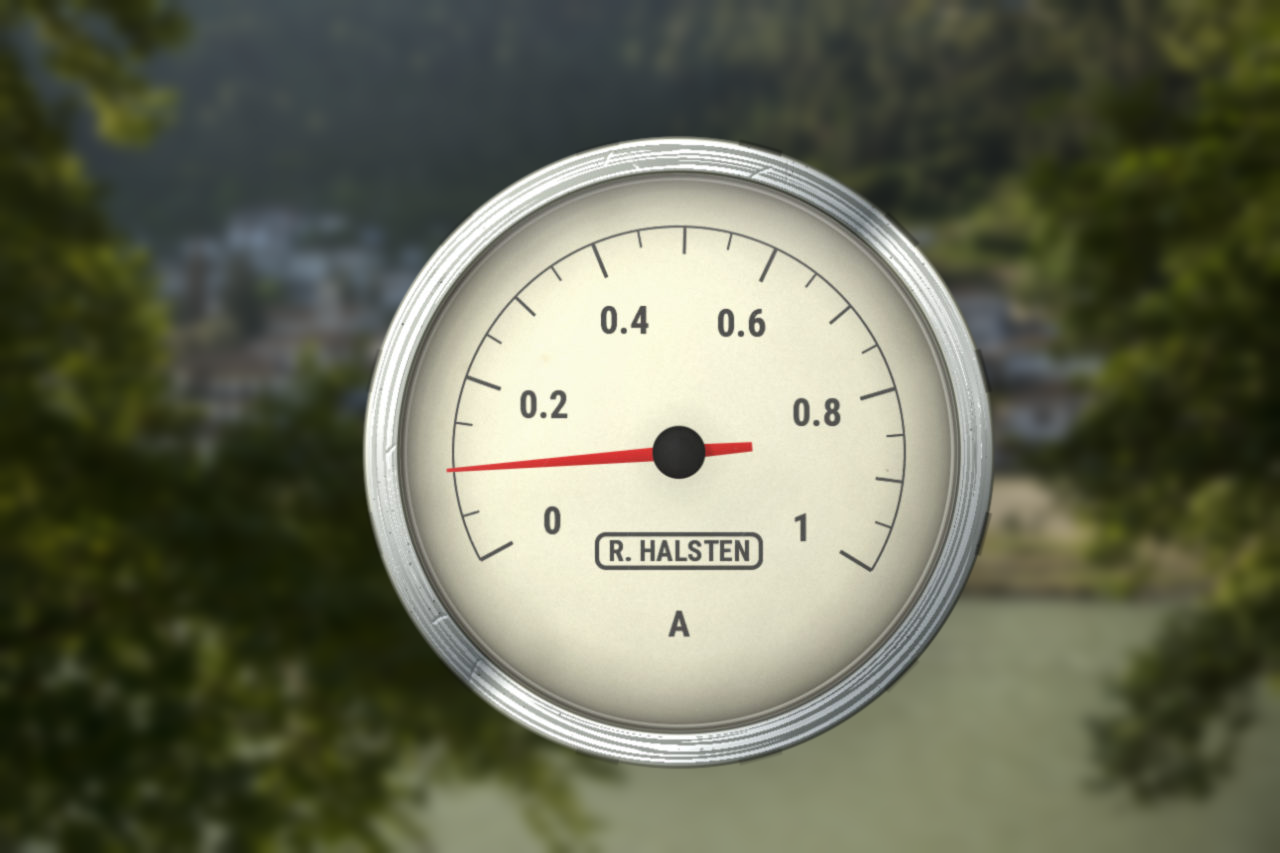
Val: 0.1 A
